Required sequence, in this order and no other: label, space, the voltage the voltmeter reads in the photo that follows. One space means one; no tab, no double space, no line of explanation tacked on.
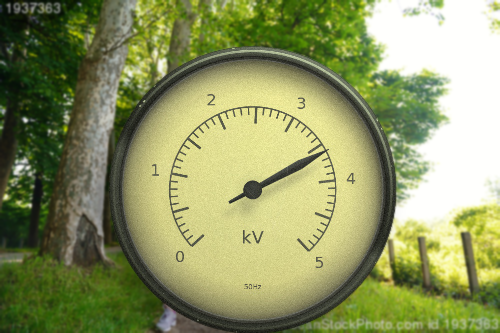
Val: 3.6 kV
